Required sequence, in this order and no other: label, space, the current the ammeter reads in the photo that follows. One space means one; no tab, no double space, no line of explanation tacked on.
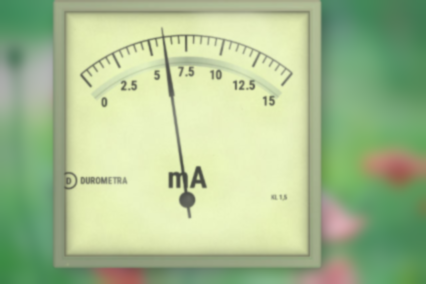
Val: 6 mA
